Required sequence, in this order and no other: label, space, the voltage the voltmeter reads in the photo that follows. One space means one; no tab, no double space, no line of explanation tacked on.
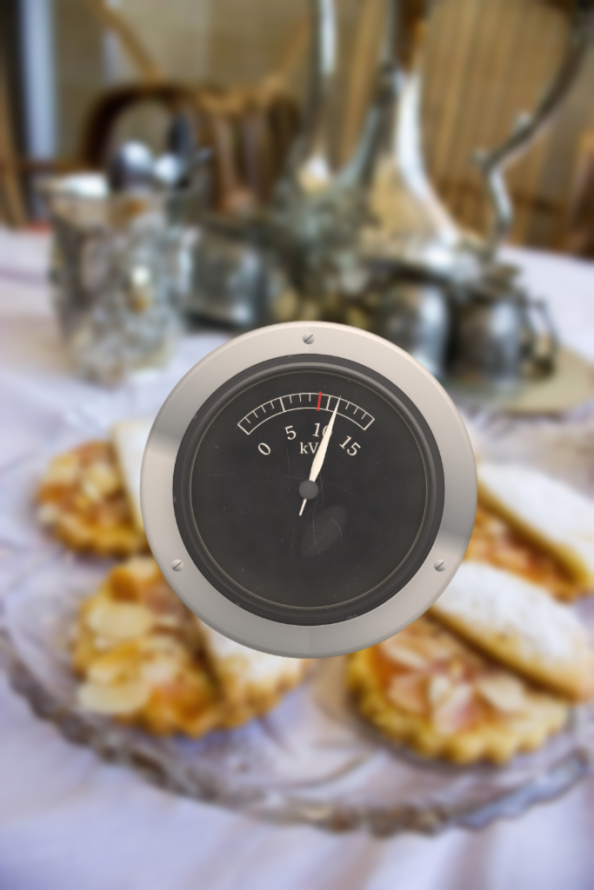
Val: 11 kV
